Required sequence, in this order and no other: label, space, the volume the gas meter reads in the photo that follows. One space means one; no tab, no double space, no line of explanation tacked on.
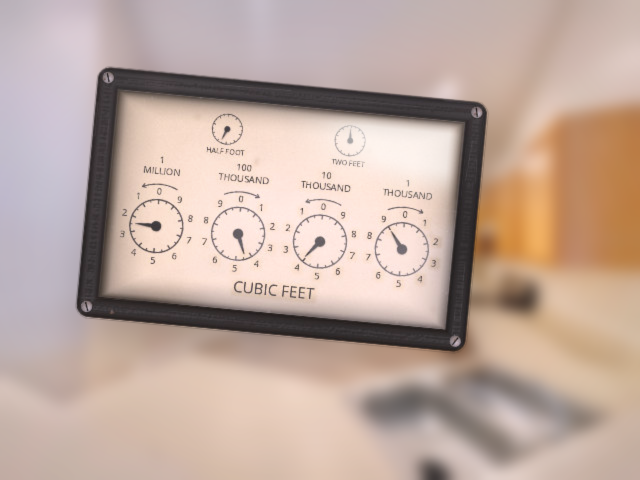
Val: 243900 ft³
